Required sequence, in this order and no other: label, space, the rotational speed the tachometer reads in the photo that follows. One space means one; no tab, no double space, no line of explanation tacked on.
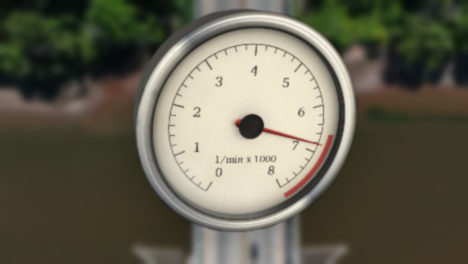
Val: 6800 rpm
